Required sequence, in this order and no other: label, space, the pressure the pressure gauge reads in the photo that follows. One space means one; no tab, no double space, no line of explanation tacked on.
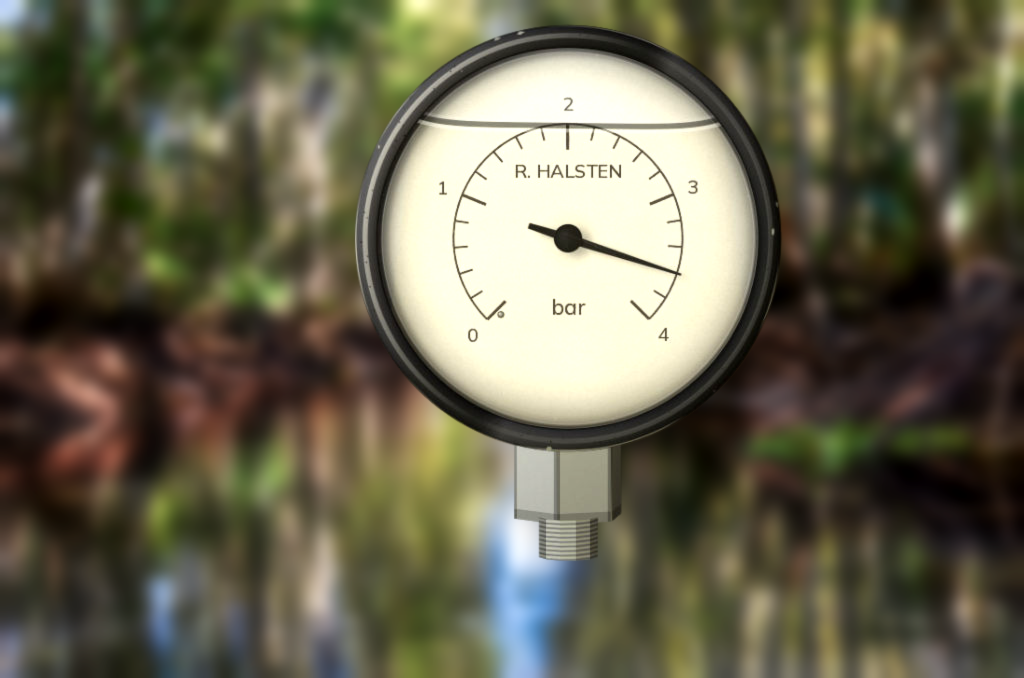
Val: 3.6 bar
